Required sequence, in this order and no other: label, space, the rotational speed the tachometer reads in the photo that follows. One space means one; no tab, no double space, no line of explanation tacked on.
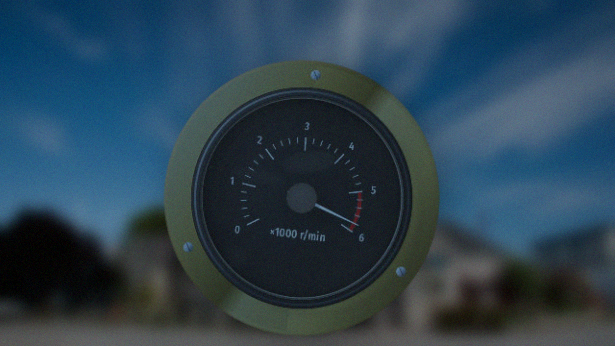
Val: 5800 rpm
